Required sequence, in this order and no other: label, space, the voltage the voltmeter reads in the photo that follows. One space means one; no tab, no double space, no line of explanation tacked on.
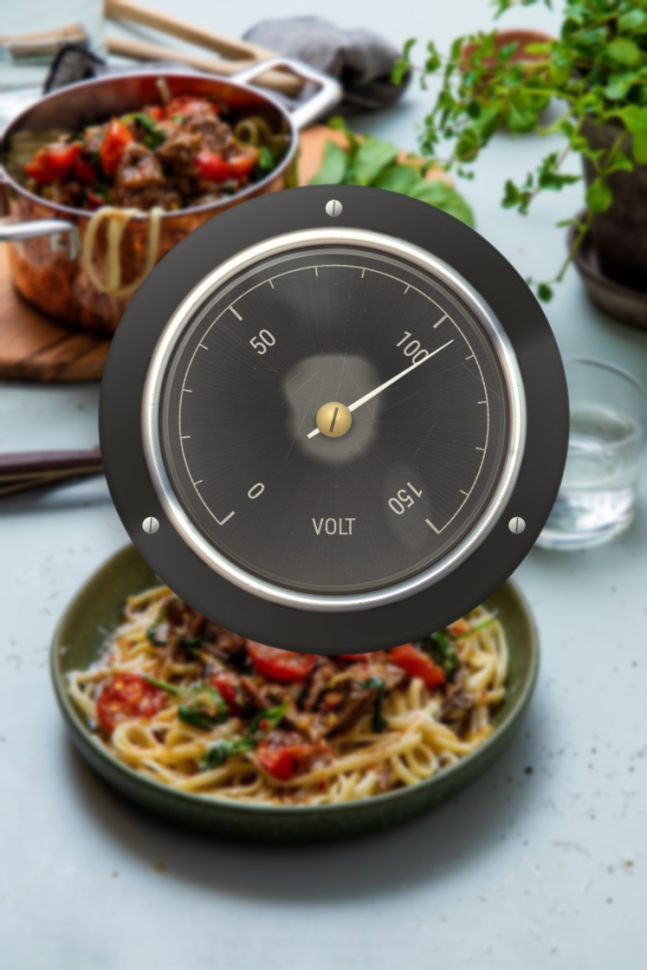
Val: 105 V
